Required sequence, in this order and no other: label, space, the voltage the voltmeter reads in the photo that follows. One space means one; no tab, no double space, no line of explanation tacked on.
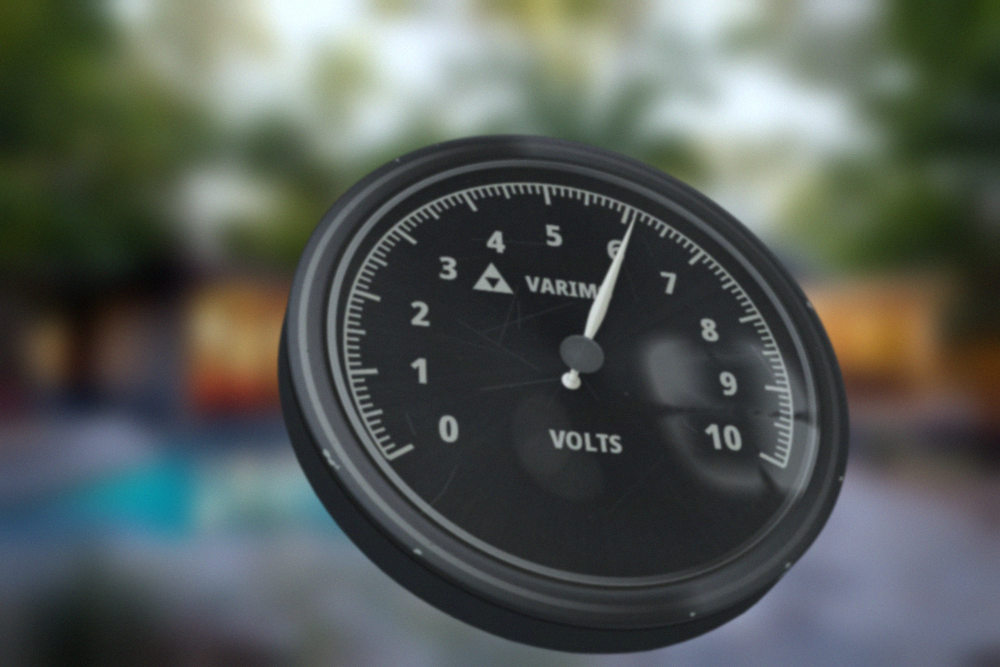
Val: 6.1 V
